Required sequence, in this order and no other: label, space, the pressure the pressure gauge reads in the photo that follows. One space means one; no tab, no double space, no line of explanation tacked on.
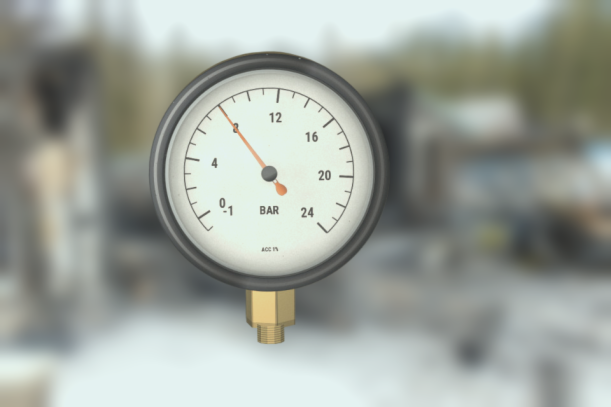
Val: 8 bar
